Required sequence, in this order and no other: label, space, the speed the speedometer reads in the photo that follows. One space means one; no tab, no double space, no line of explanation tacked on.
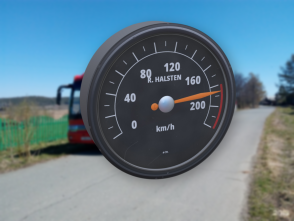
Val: 185 km/h
